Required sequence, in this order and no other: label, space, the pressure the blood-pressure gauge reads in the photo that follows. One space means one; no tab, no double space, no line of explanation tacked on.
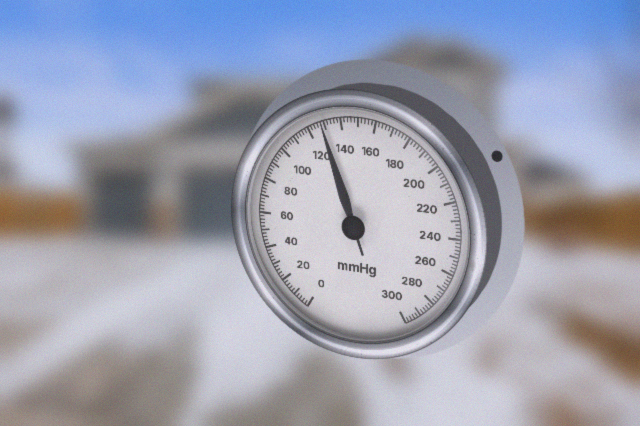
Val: 130 mmHg
